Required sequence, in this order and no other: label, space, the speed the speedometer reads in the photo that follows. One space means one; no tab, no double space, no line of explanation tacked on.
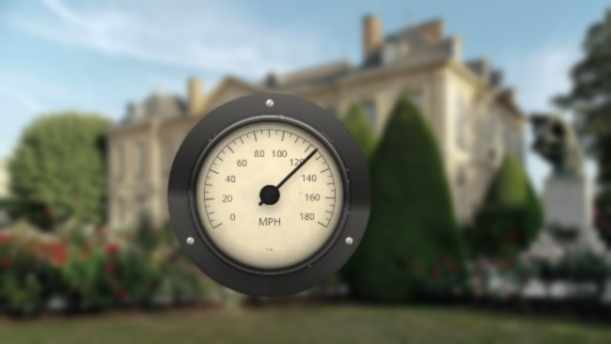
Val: 125 mph
